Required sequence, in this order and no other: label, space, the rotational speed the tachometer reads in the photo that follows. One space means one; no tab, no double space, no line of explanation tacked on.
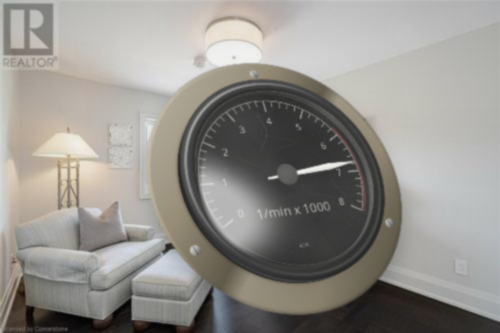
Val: 6800 rpm
